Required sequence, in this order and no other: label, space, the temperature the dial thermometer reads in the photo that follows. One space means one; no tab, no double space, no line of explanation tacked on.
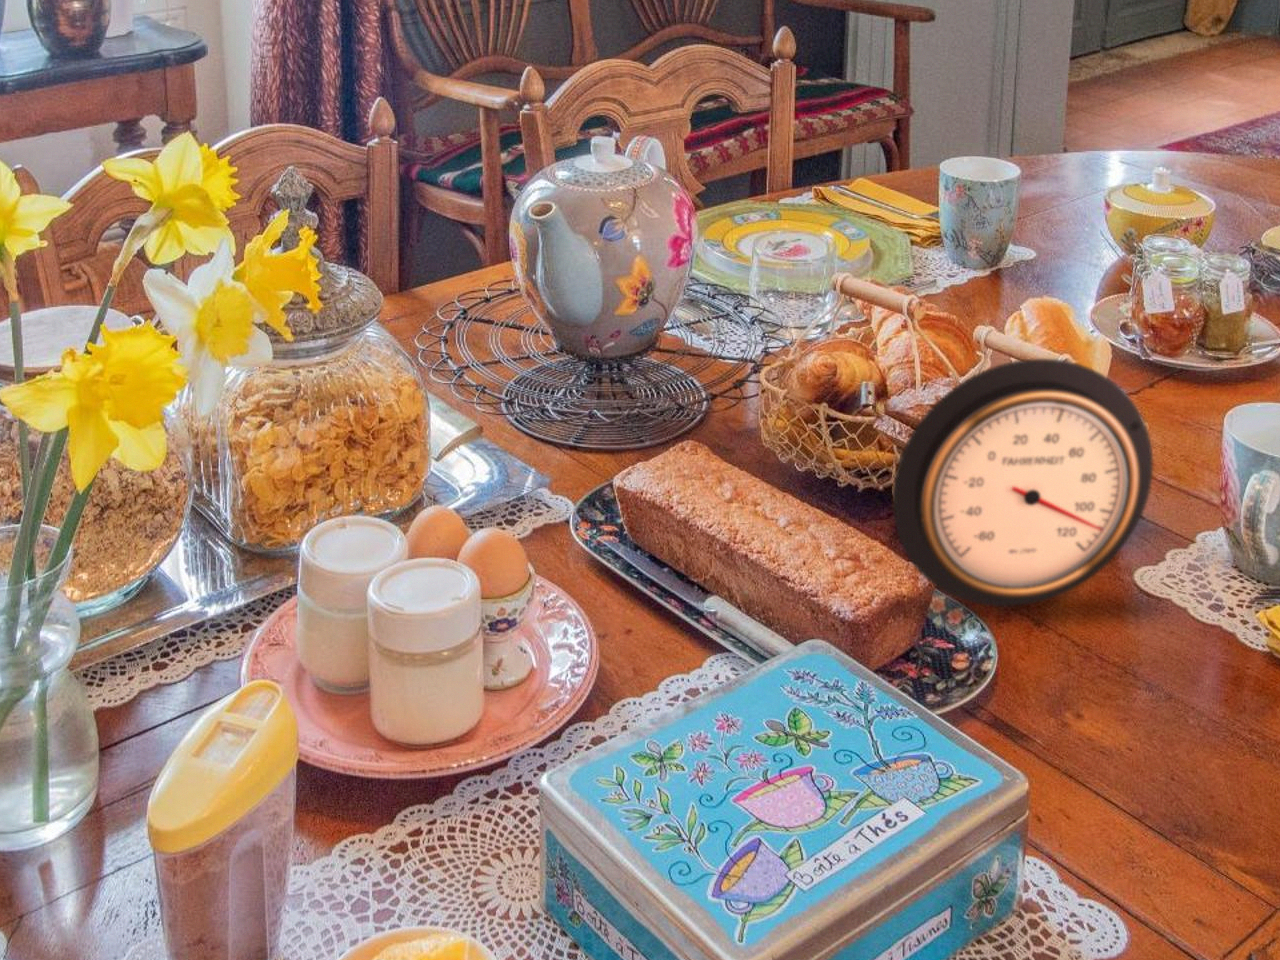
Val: 108 °F
